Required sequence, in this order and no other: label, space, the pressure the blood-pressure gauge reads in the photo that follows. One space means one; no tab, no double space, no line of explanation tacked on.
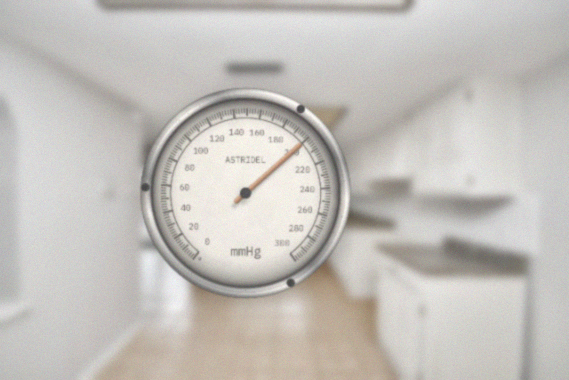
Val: 200 mmHg
